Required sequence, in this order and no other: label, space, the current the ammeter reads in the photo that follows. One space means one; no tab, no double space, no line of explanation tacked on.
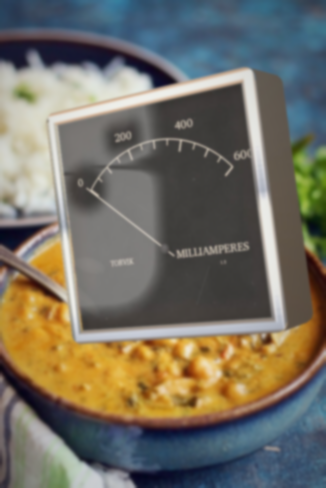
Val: 0 mA
